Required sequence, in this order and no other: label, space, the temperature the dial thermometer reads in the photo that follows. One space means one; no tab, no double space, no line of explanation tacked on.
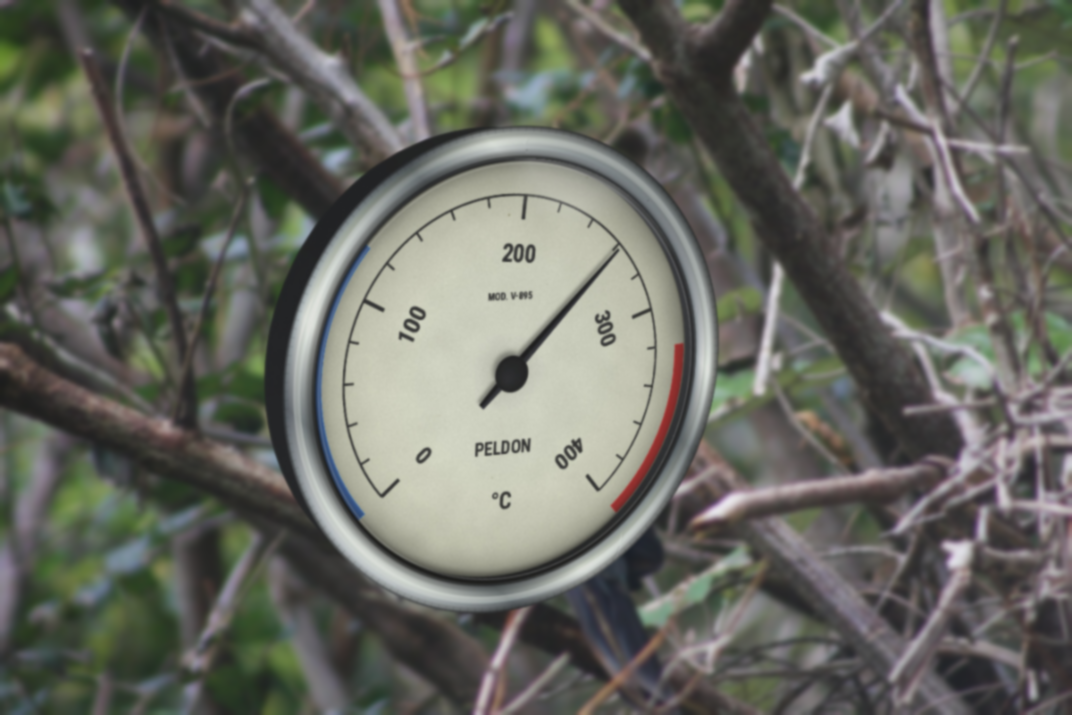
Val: 260 °C
